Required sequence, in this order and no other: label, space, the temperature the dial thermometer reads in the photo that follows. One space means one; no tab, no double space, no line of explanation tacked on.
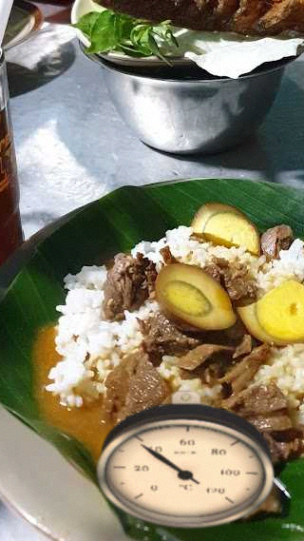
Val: 40 °C
